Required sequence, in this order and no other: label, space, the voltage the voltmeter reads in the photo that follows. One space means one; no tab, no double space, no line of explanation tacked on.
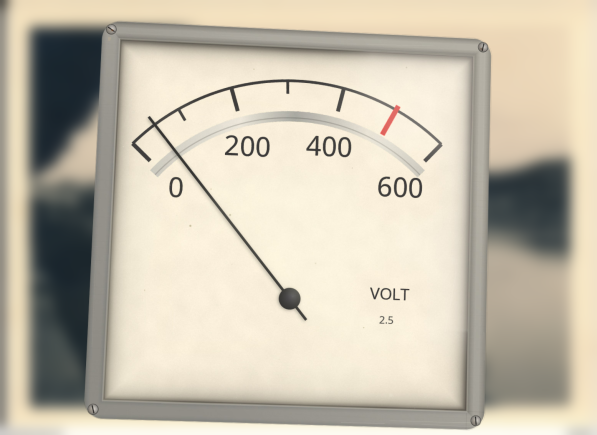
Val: 50 V
